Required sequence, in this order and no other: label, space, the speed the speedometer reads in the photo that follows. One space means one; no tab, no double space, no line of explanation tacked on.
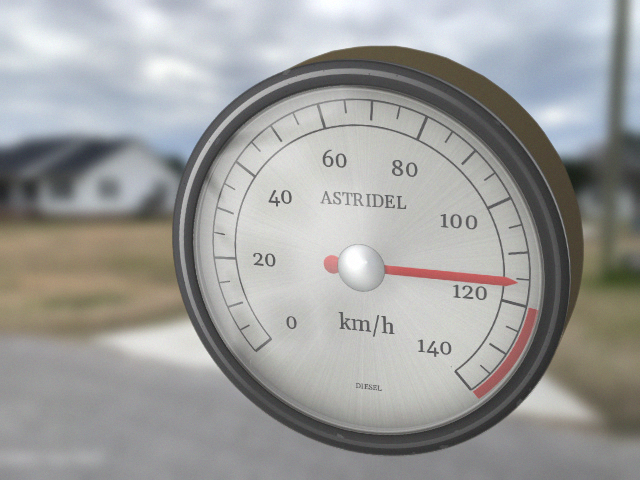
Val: 115 km/h
